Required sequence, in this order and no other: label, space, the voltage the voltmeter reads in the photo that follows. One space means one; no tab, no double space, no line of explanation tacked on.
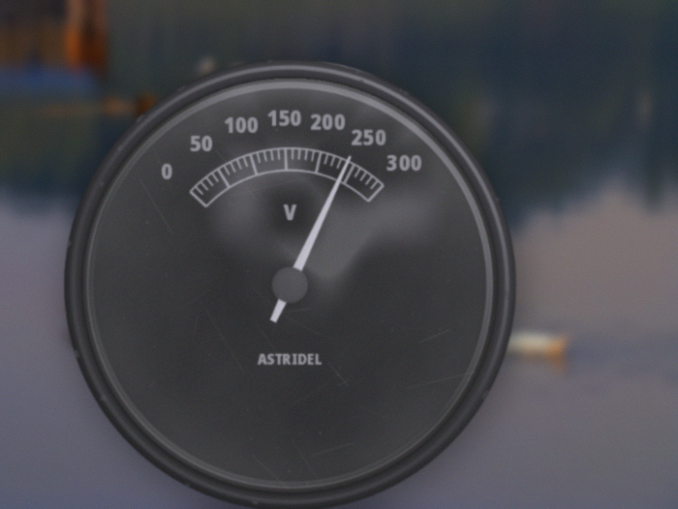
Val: 240 V
